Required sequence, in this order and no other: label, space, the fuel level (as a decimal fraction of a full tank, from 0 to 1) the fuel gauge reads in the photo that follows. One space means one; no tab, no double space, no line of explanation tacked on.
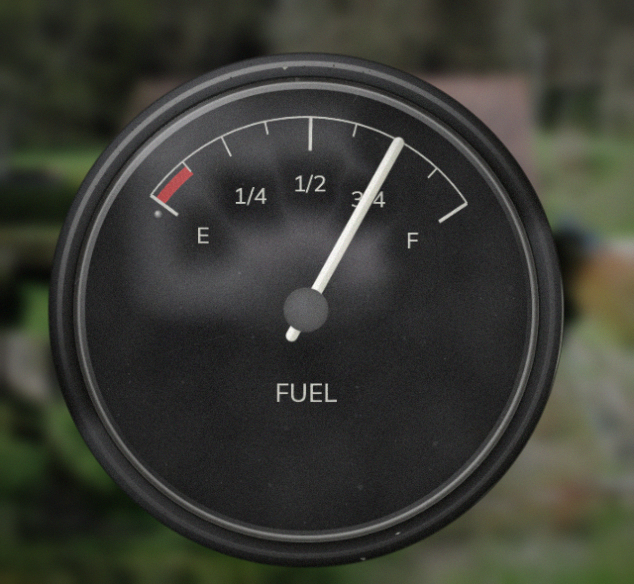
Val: 0.75
